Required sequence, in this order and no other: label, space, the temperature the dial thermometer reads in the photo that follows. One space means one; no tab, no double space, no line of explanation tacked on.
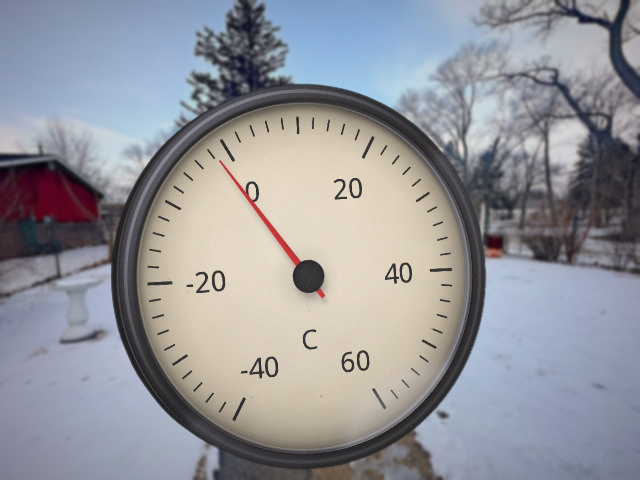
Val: -2 °C
